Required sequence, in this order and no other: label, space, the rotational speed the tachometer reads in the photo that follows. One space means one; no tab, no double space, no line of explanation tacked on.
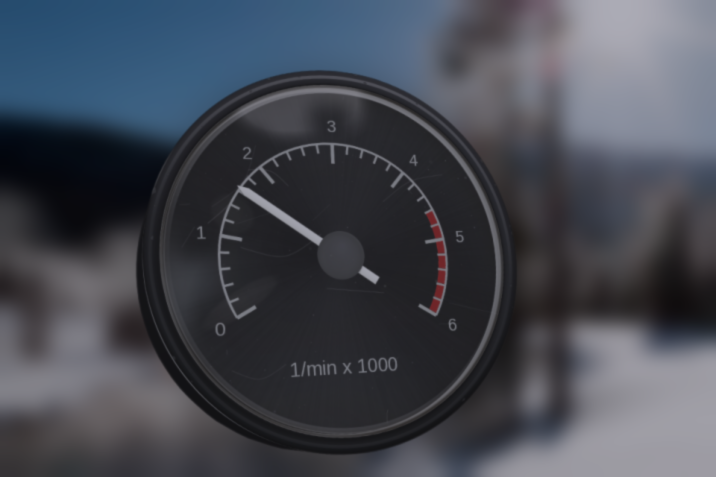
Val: 1600 rpm
